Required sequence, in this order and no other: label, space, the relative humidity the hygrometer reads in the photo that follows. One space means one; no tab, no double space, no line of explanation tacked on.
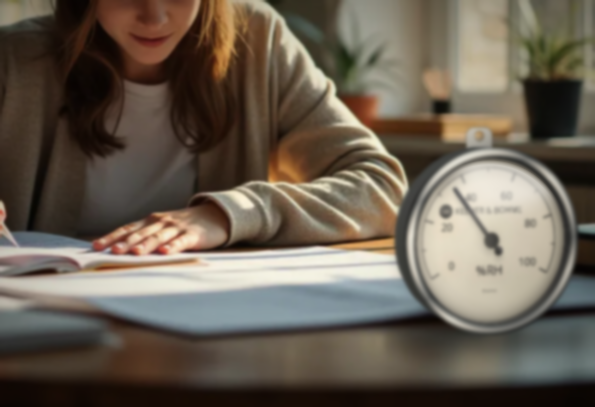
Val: 35 %
